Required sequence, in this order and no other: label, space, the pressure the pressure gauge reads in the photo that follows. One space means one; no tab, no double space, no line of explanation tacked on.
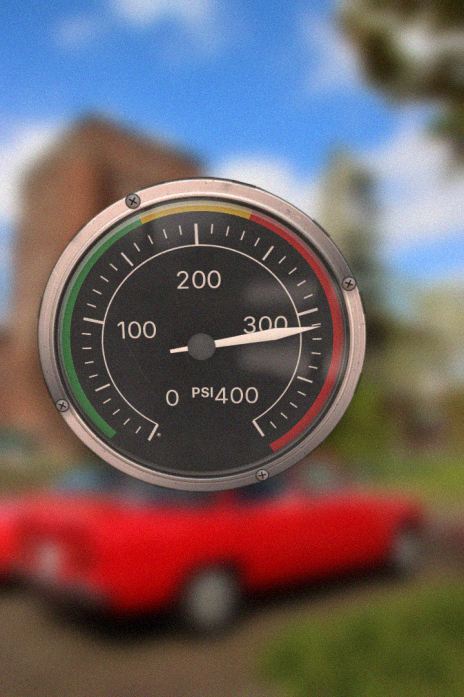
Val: 310 psi
